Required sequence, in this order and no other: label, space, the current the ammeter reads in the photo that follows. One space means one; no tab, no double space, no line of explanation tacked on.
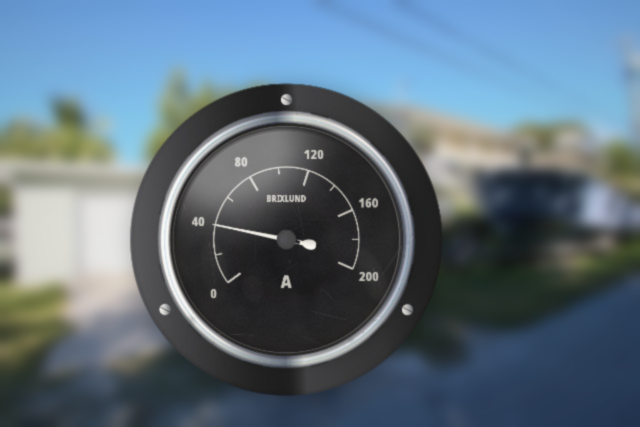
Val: 40 A
